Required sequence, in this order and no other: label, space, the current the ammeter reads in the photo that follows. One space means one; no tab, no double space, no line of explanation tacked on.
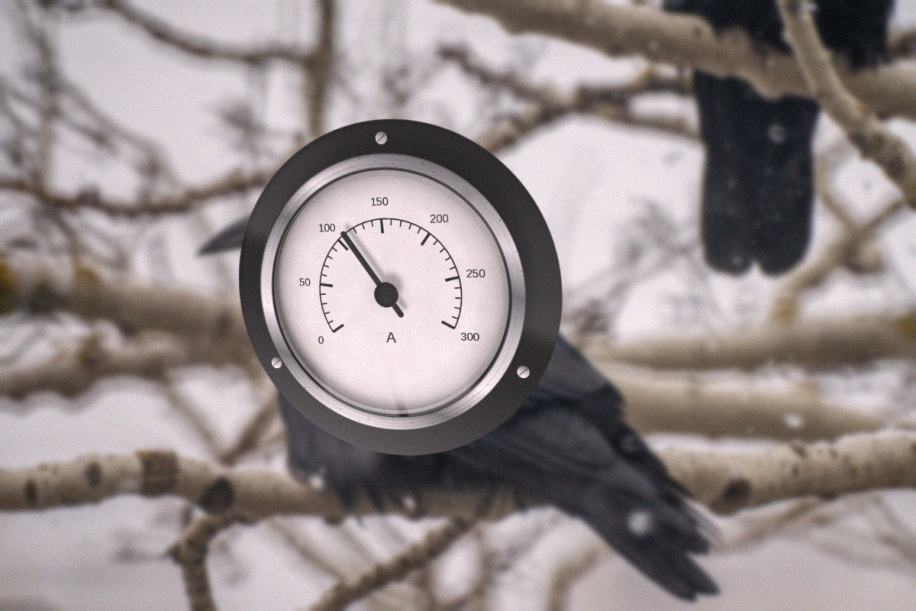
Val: 110 A
